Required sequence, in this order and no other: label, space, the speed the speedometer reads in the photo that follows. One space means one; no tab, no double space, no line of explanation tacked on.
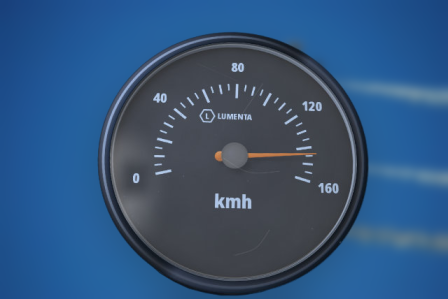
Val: 145 km/h
